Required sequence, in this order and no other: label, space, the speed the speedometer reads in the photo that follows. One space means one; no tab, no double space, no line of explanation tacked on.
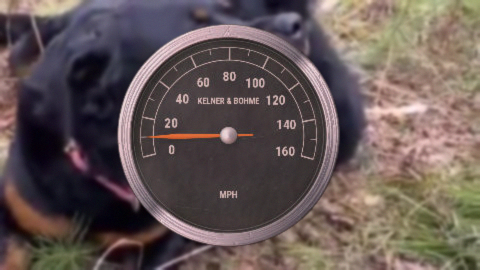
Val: 10 mph
